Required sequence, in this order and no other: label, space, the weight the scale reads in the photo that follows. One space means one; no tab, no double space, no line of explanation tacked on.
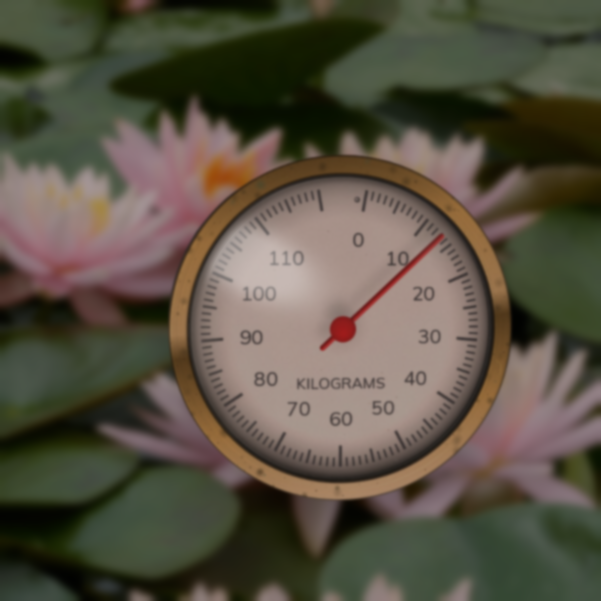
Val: 13 kg
